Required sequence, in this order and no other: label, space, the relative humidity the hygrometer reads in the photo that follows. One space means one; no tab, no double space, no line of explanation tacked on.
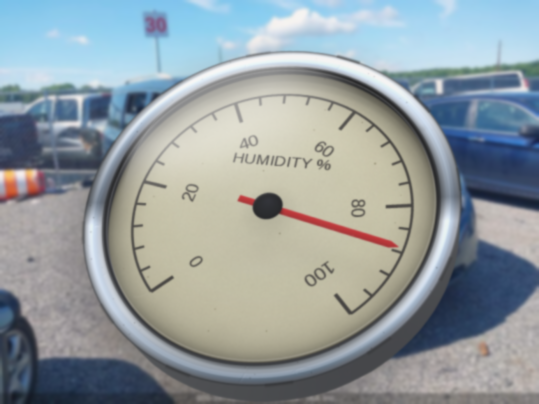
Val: 88 %
